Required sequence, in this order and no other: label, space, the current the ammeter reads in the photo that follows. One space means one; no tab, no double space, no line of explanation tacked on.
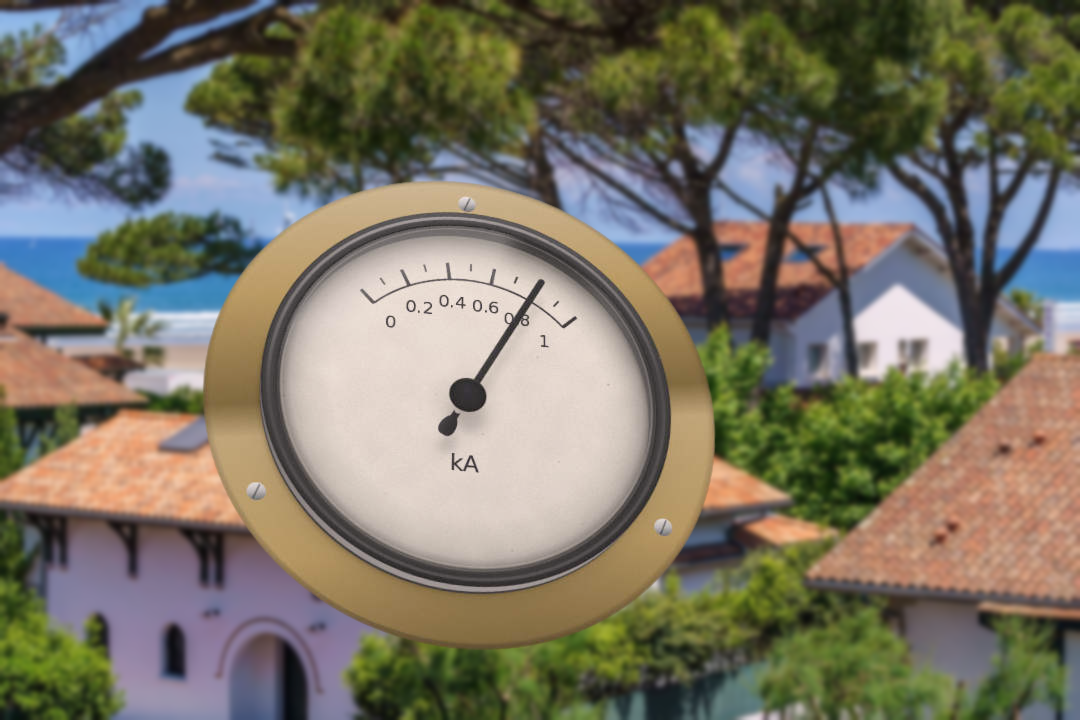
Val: 0.8 kA
